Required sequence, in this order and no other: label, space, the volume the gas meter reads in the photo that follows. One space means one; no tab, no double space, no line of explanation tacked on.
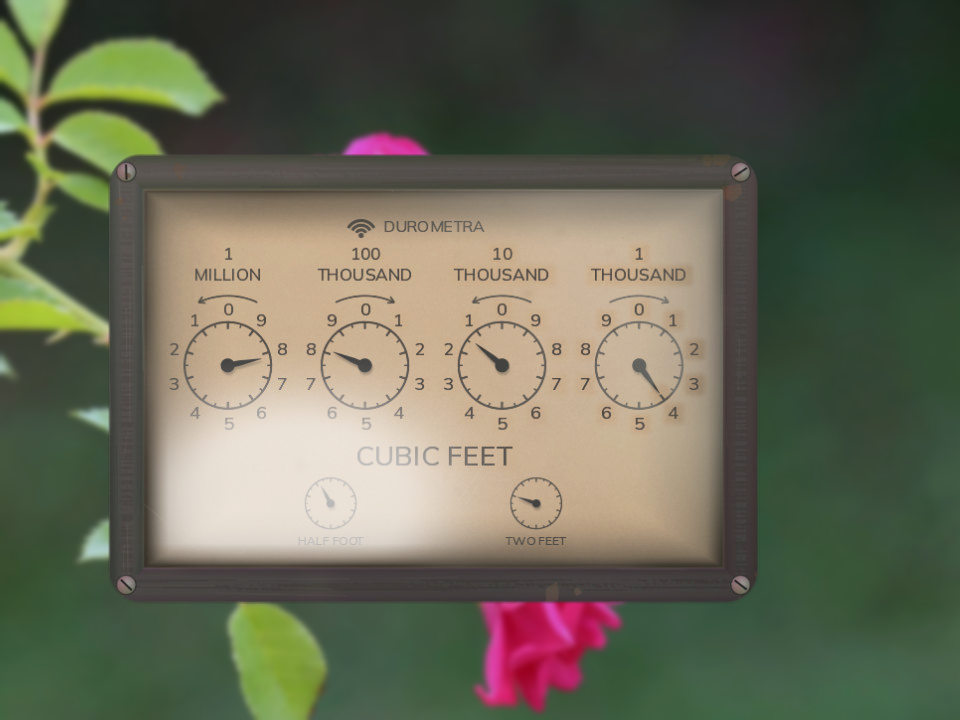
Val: 781400 ft³
